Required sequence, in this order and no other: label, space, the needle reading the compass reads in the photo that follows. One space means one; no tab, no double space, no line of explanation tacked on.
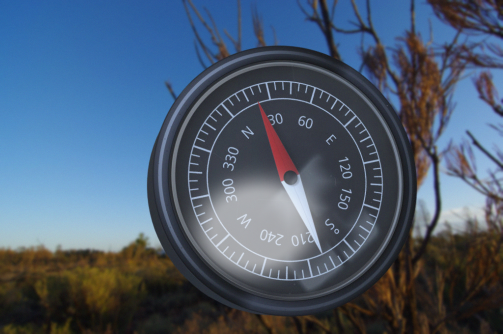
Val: 20 °
